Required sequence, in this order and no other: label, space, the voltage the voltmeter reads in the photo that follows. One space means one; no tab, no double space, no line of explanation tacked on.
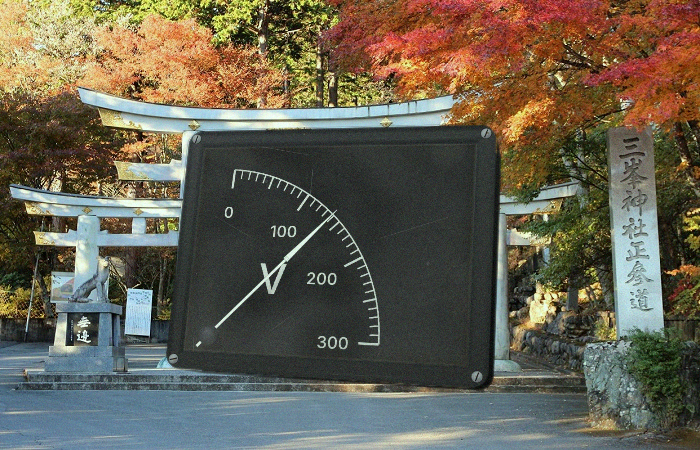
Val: 140 V
